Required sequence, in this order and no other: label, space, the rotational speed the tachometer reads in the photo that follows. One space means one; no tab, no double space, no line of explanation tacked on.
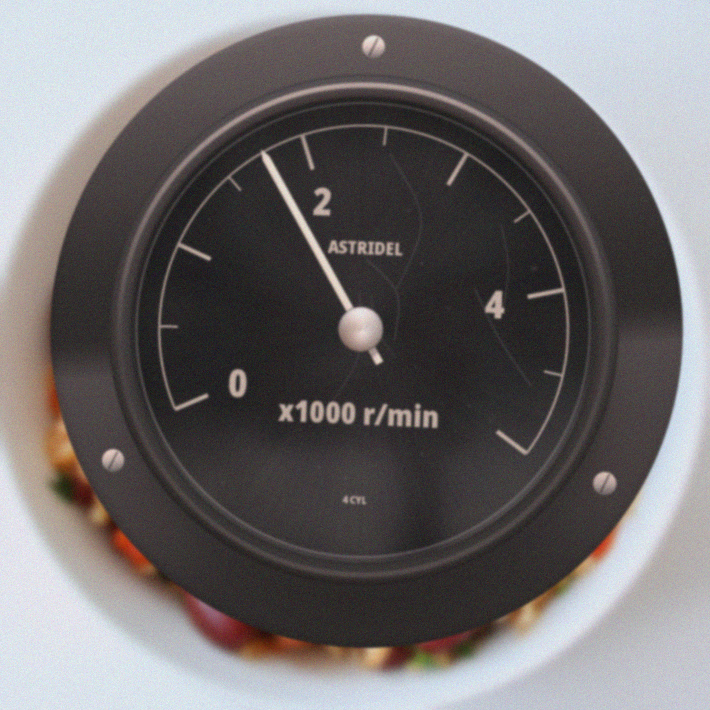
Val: 1750 rpm
